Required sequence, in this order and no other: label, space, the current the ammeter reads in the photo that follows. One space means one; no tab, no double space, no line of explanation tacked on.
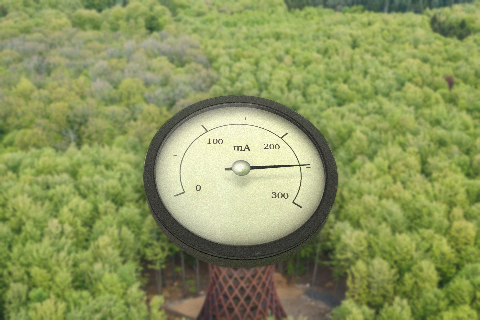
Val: 250 mA
